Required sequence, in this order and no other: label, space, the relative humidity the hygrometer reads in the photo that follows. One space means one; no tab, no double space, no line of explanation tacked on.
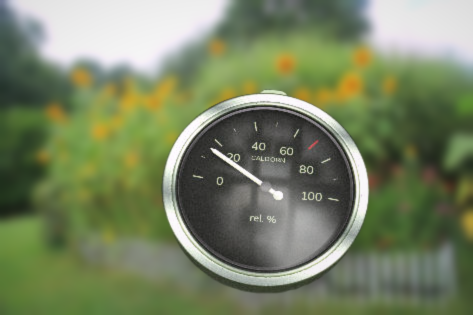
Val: 15 %
